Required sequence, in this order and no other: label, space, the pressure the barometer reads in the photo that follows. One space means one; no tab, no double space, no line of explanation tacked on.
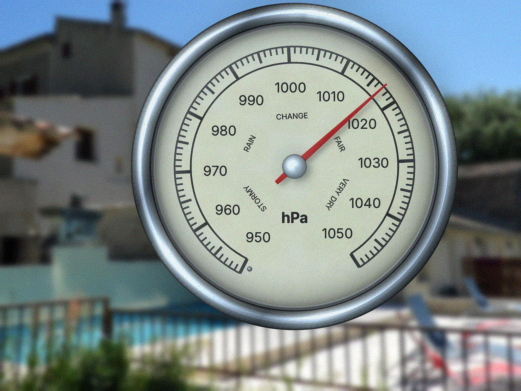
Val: 1017 hPa
